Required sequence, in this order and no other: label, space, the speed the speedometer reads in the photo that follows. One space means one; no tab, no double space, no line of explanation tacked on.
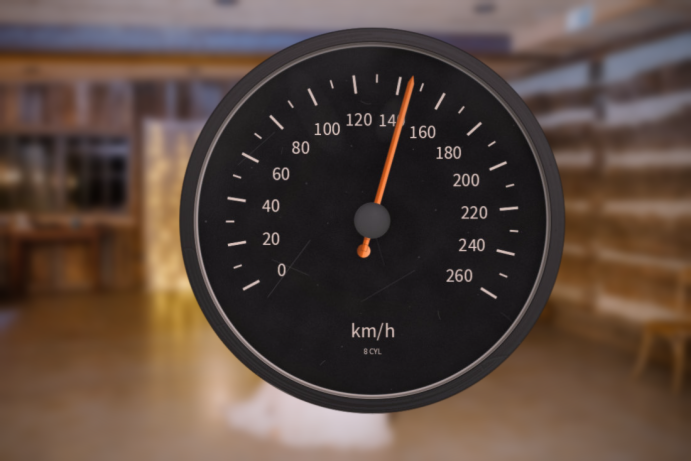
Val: 145 km/h
